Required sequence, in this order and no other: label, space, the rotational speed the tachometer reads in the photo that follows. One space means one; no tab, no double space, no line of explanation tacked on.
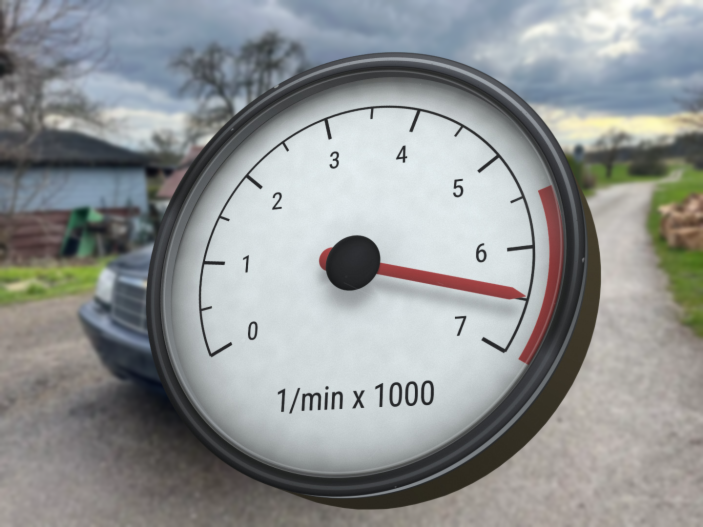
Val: 6500 rpm
